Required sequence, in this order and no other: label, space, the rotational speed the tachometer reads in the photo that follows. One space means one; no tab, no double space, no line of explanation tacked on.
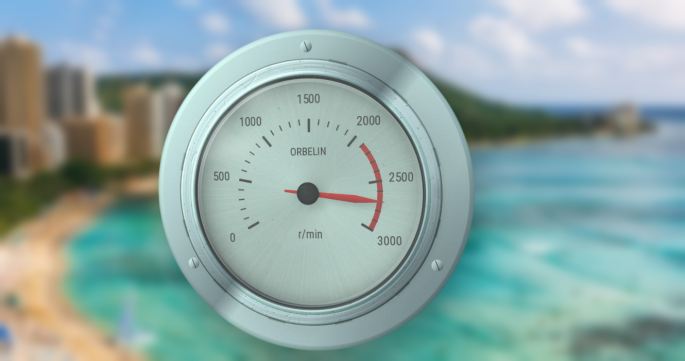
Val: 2700 rpm
